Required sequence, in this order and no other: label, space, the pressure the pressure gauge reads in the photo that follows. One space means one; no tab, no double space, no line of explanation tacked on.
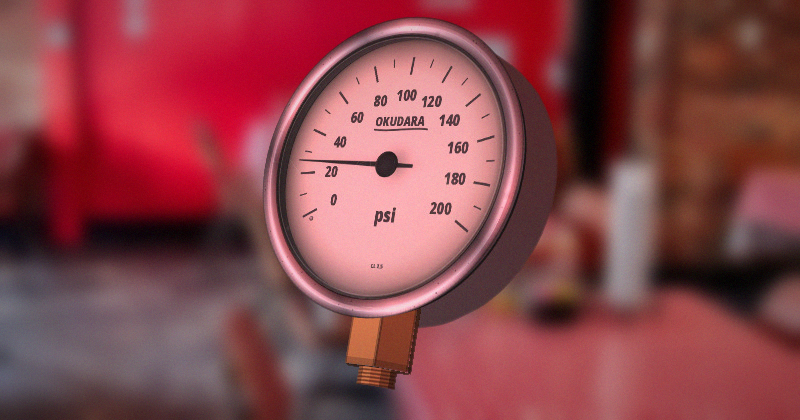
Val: 25 psi
